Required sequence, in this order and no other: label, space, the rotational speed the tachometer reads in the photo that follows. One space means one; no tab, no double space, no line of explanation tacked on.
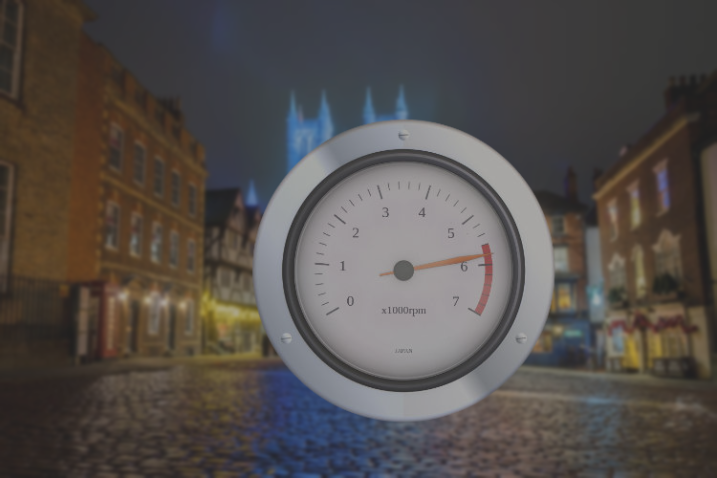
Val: 5800 rpm
